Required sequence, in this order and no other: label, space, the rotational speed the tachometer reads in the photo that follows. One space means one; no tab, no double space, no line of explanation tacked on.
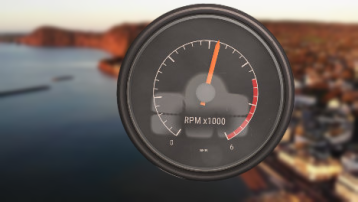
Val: 3200 rpm
